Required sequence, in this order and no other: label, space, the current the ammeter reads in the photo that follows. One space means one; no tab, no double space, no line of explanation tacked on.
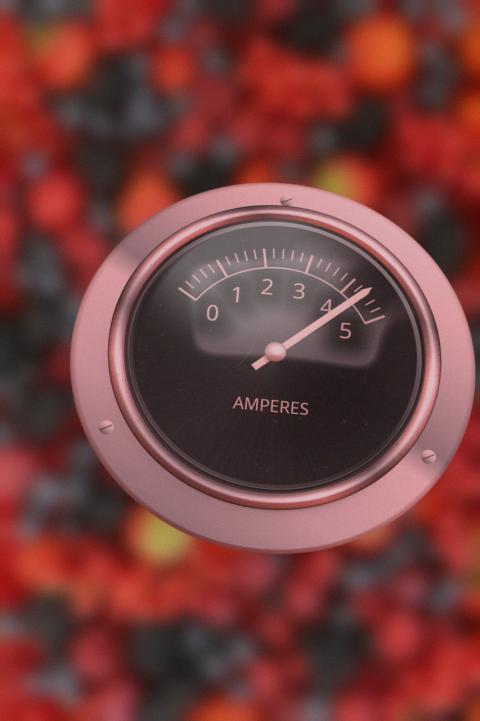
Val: 4.4 A
